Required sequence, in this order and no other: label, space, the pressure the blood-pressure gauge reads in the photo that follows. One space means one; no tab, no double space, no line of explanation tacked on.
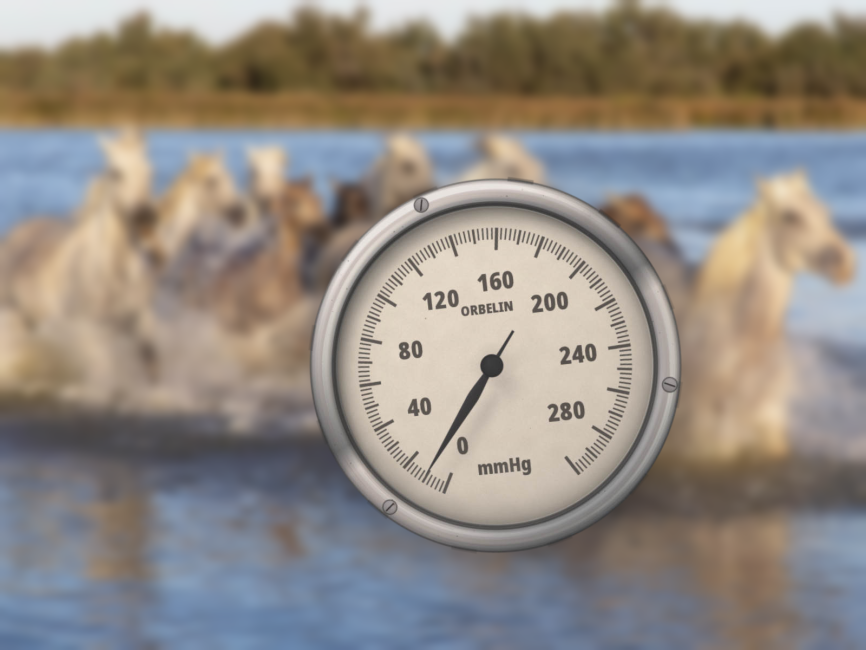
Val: 10 mmHg
